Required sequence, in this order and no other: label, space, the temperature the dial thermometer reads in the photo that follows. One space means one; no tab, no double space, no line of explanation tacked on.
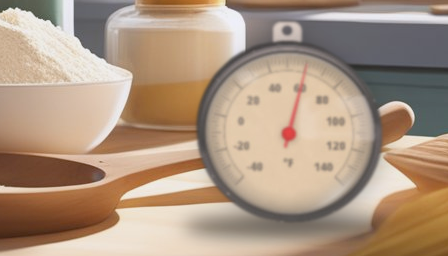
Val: 60 °F
